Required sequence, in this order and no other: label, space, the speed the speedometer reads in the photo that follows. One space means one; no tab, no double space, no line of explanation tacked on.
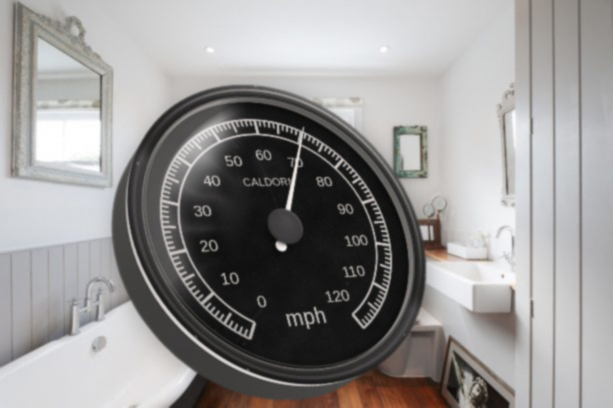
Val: 70 mph
